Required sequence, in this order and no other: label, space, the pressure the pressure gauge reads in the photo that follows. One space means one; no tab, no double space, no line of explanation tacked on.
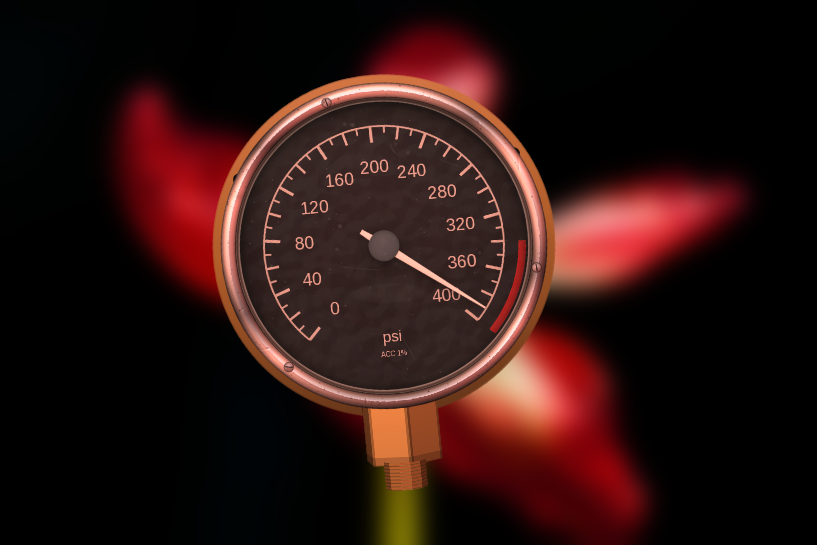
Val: 390 psi
